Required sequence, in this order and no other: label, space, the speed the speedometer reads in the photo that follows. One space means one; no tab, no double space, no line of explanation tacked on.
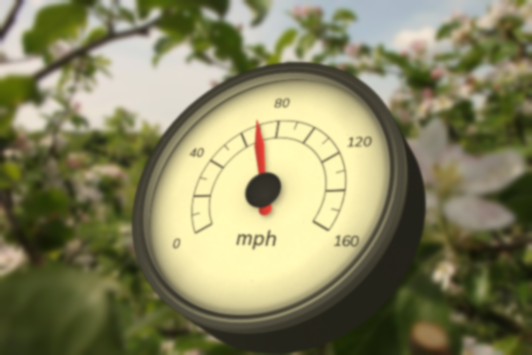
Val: 70 mph
